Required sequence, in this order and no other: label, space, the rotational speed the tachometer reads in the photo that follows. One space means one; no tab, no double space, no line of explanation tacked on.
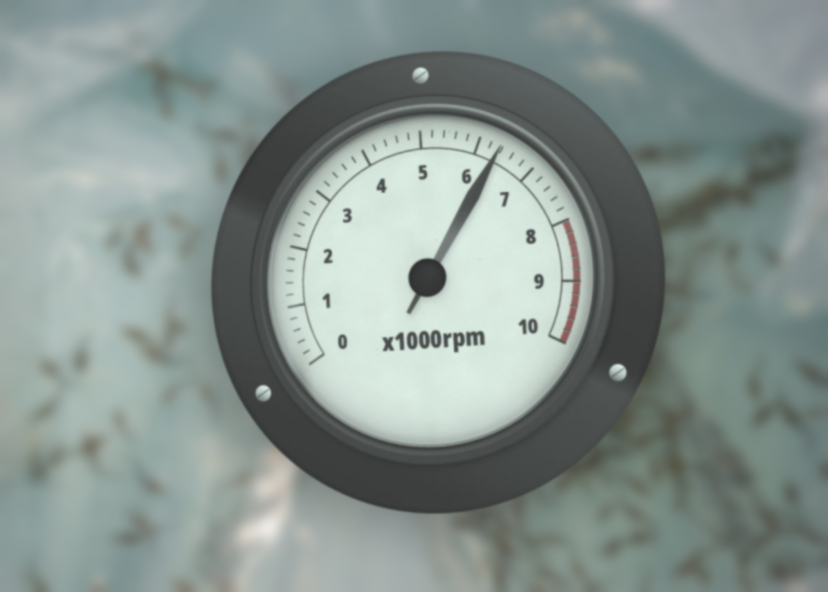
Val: 6400 rpm
